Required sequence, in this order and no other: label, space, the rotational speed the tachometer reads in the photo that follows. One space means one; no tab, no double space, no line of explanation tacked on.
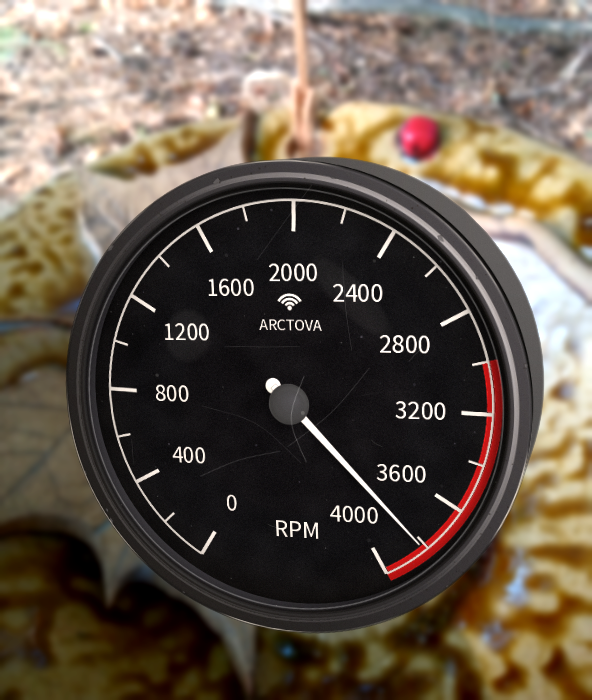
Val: 3800 rpm
